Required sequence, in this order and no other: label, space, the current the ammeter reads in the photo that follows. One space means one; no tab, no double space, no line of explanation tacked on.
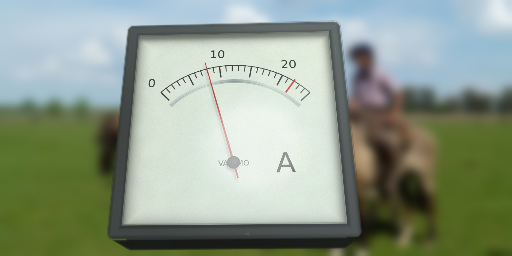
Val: 8 A
